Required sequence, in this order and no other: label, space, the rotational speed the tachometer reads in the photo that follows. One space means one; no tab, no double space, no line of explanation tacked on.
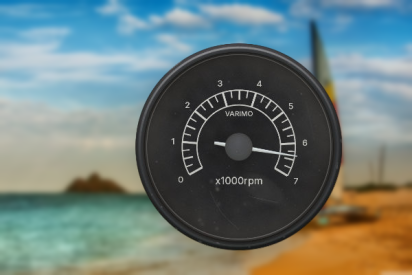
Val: 6375 rpm
